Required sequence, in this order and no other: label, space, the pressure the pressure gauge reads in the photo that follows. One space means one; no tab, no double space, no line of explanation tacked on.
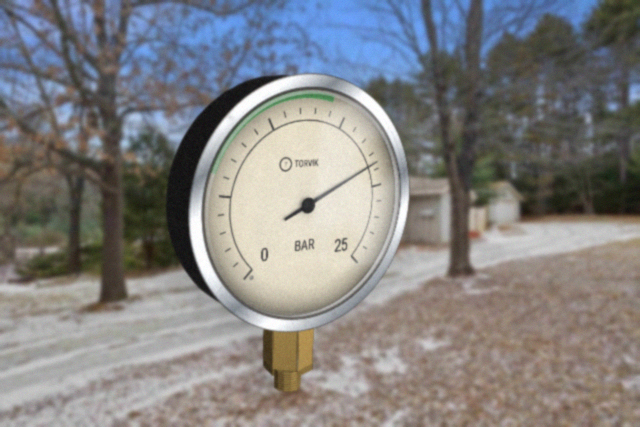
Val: 18.5 bar
